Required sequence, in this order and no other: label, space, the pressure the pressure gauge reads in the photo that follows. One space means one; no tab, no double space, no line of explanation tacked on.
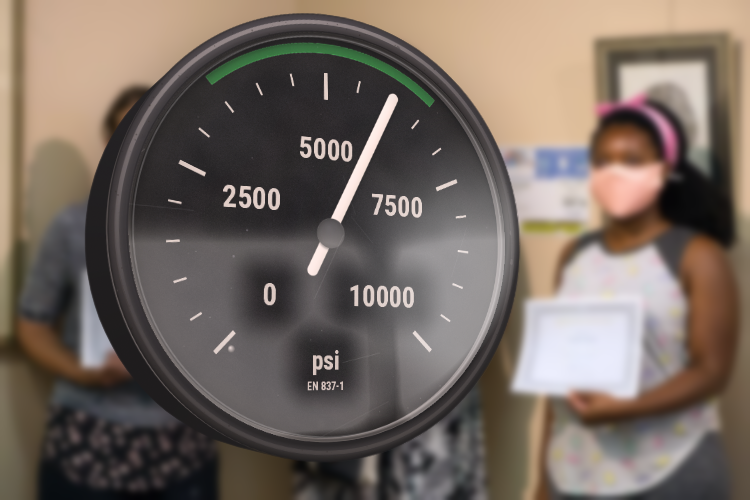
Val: 6000 psi
